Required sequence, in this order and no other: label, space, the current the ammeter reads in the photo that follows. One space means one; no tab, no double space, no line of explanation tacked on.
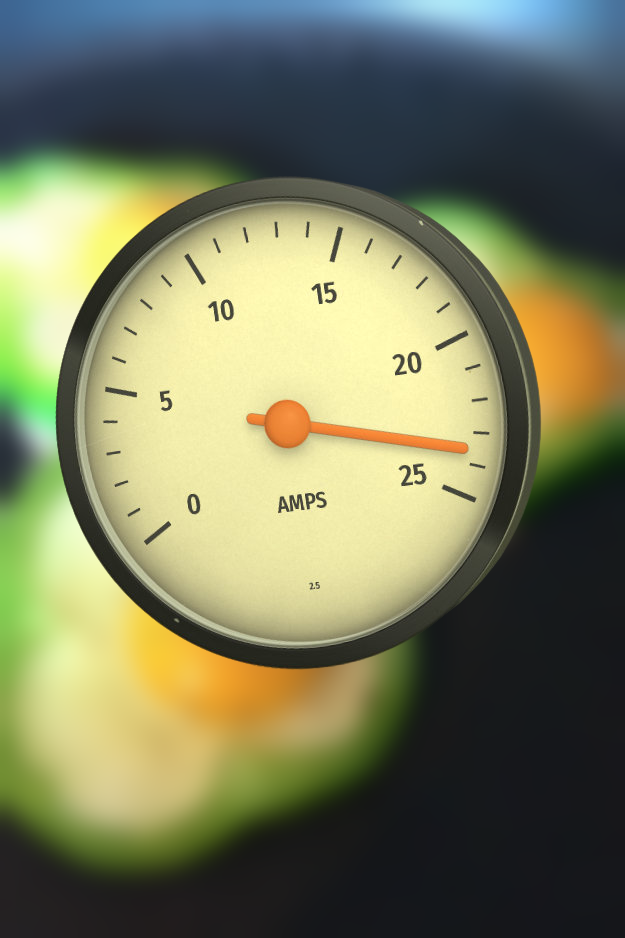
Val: 23.5 A
